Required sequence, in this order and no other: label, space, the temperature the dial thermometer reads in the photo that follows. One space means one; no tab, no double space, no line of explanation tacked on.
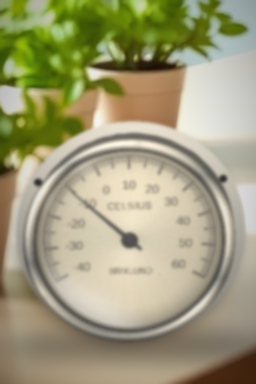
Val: -10 °C
